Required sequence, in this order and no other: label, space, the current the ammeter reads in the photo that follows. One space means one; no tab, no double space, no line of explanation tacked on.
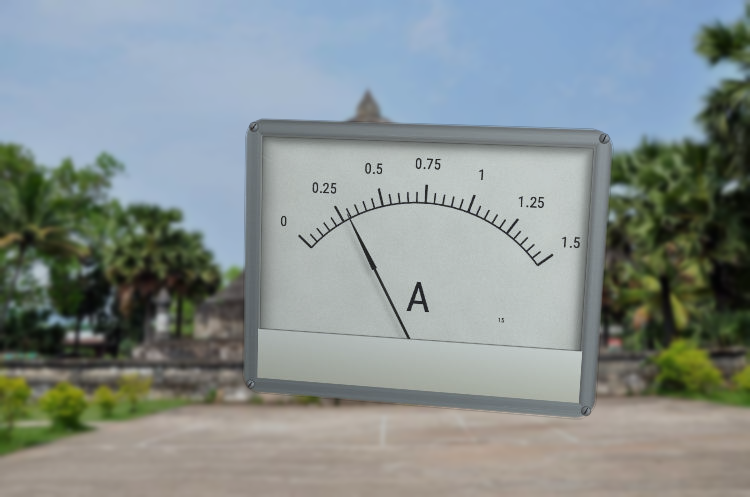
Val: 0.3 A
